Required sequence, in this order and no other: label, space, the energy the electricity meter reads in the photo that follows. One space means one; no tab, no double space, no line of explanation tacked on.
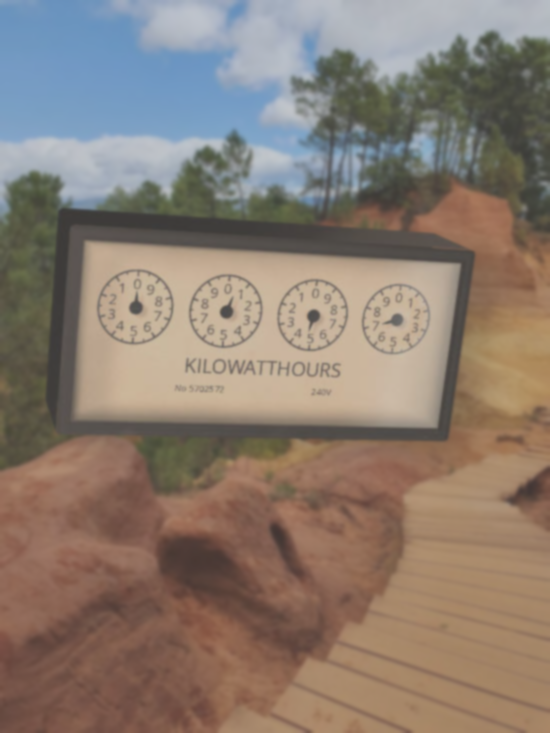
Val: 47 kWh
